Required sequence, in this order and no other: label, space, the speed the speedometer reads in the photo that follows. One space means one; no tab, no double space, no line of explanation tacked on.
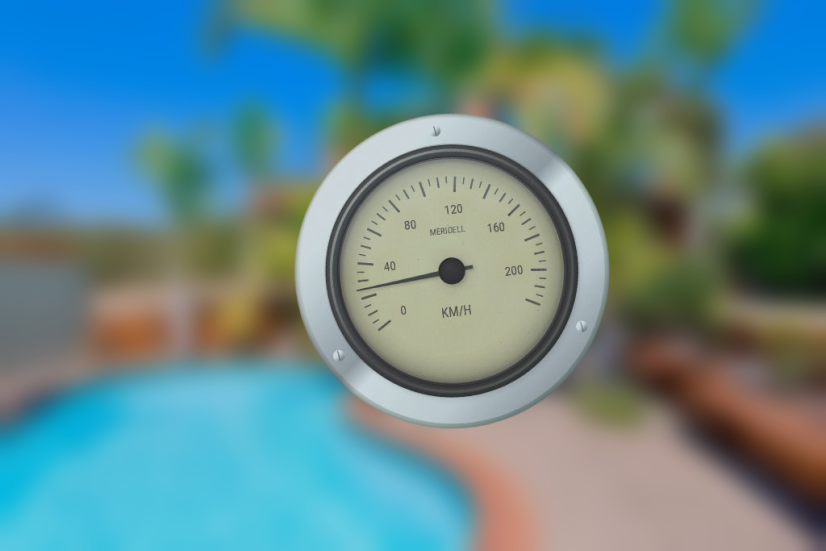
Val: 25 km/h
